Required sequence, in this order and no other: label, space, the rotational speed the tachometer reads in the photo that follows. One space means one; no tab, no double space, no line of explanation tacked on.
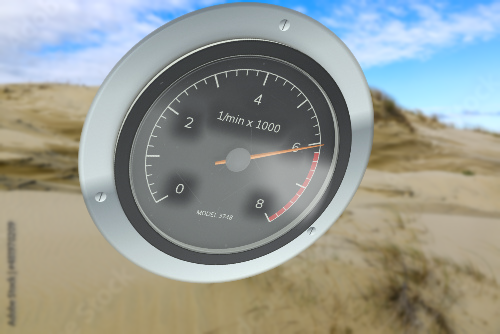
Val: 6000 rpm
